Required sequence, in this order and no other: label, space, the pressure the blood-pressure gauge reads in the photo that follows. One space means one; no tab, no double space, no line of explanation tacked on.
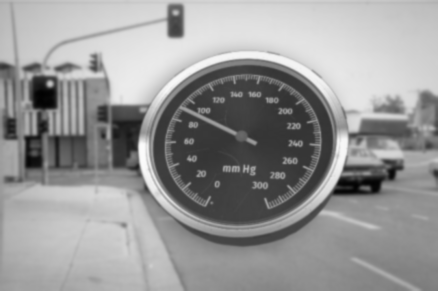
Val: 90 mmHg
